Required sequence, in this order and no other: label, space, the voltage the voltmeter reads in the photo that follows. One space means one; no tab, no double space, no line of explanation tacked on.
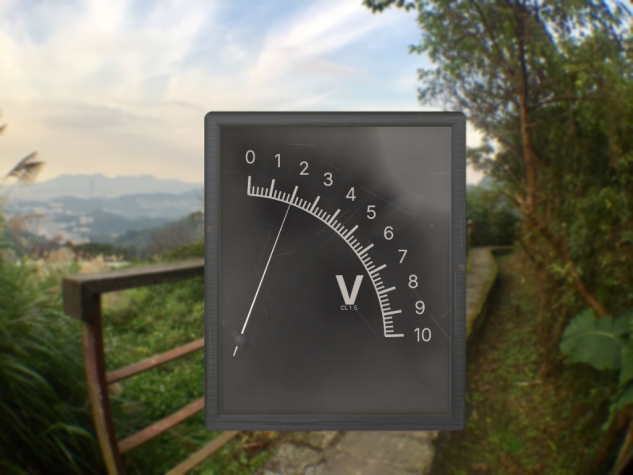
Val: 2 V
